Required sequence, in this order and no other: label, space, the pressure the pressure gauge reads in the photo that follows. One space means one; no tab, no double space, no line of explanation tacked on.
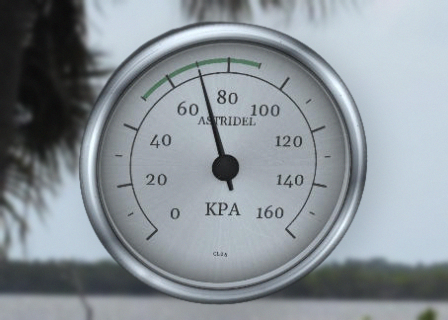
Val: 70 kPa
